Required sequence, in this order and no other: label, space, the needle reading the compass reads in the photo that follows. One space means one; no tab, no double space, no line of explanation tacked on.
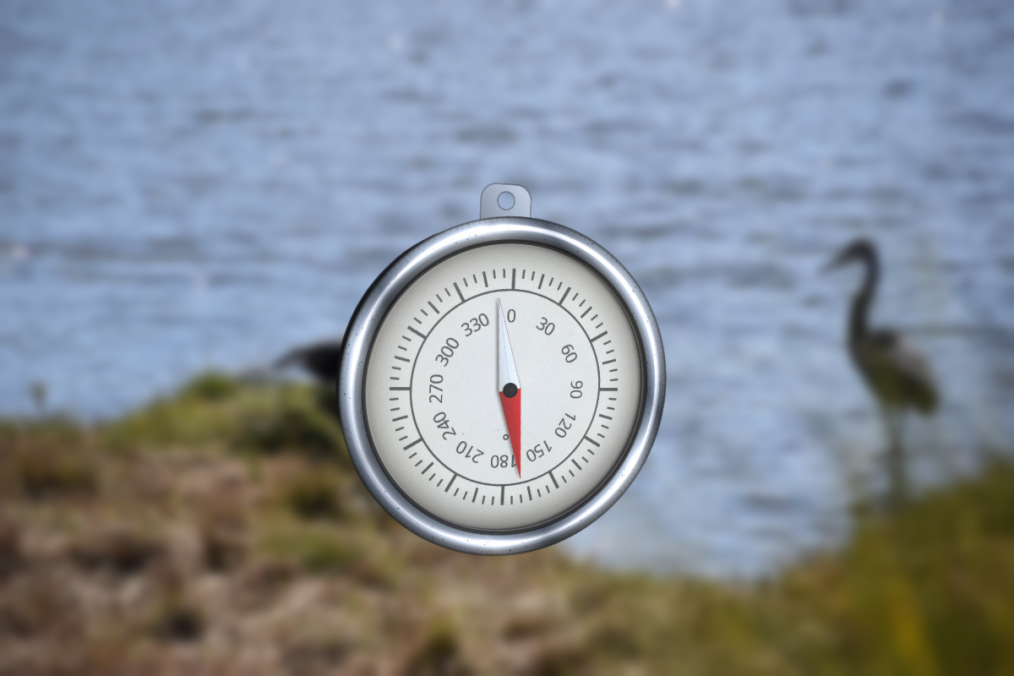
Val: 170 °
